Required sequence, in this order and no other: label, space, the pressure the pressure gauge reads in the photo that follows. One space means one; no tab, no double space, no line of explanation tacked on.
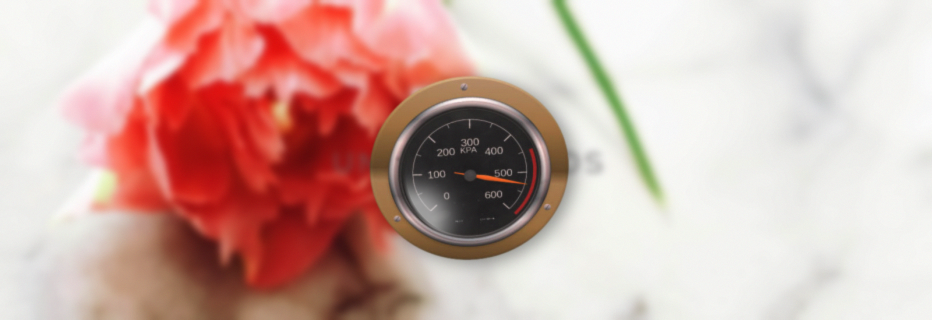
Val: 525 kPa
